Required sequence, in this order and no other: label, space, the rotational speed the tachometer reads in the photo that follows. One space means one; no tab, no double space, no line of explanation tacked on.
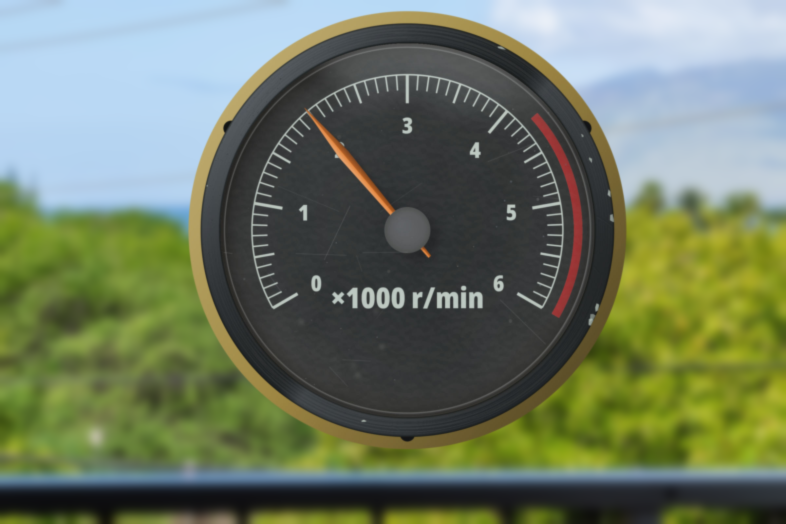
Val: 2000 rpm
